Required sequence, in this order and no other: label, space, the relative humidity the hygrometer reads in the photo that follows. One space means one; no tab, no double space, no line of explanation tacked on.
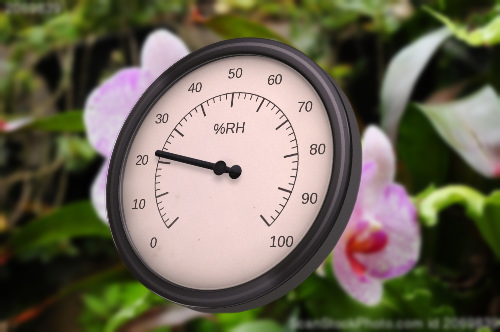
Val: 22 %
